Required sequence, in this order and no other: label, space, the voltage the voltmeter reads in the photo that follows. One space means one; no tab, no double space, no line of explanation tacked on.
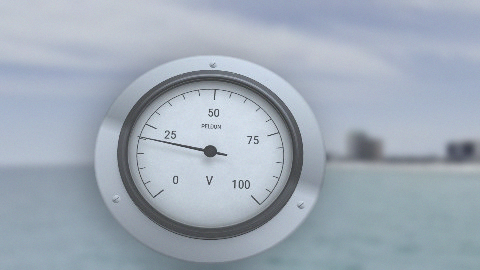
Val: 20 V
